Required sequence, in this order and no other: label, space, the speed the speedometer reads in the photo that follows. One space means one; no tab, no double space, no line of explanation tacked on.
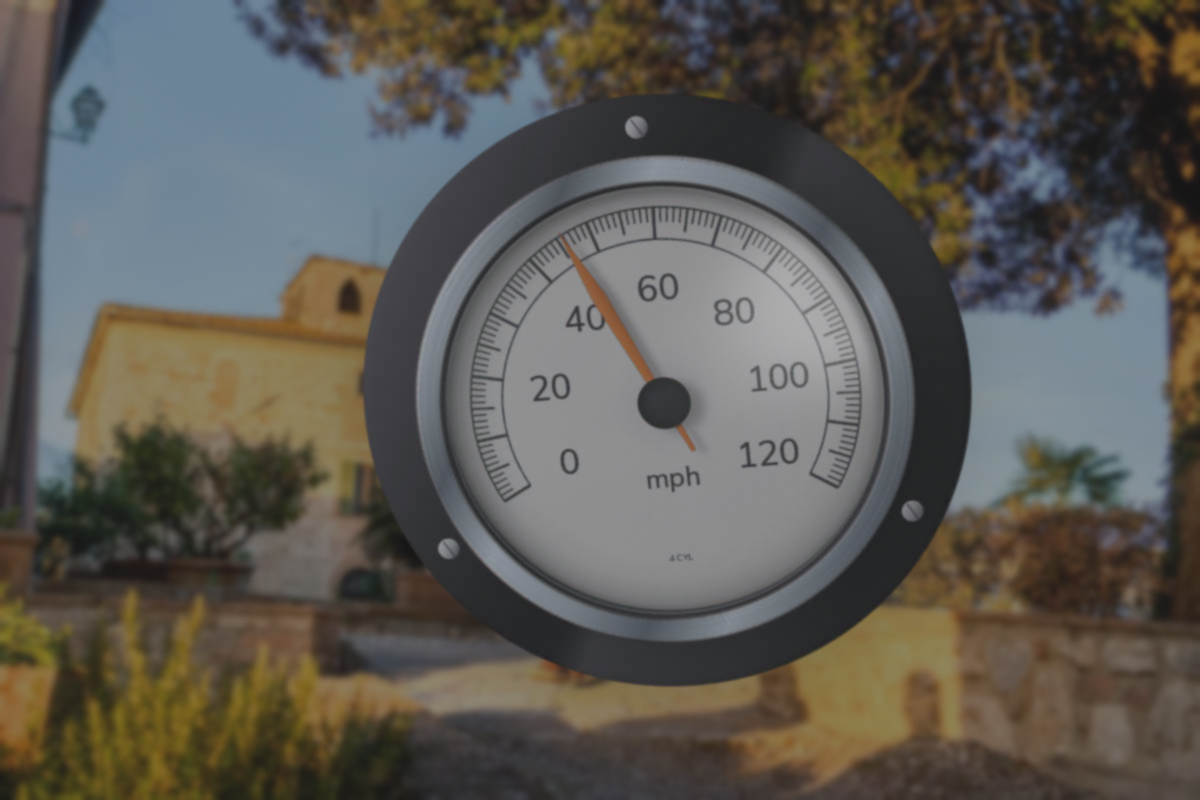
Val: 46 mph
